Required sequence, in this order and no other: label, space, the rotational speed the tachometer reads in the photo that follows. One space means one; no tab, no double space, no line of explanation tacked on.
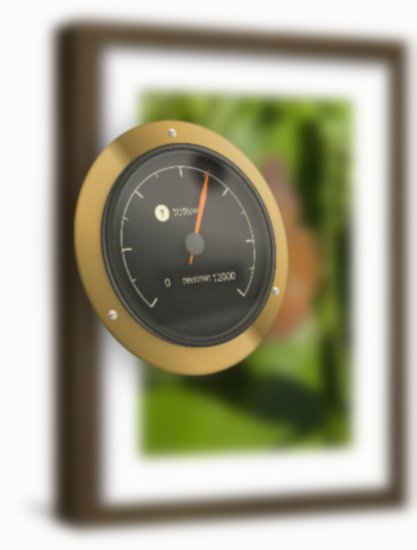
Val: 7000 rpm
